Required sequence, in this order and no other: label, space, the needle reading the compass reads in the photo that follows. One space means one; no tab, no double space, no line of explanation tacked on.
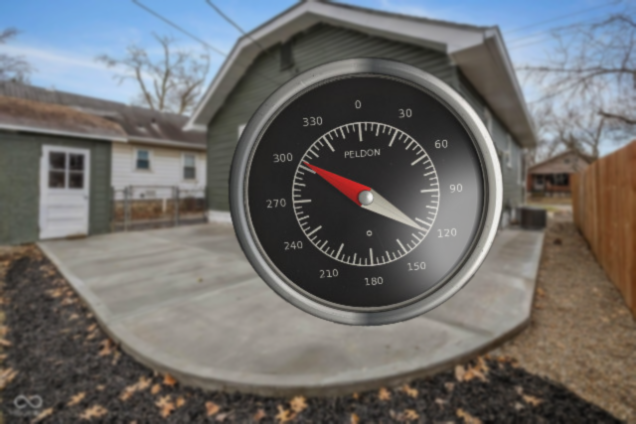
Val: 305 °
